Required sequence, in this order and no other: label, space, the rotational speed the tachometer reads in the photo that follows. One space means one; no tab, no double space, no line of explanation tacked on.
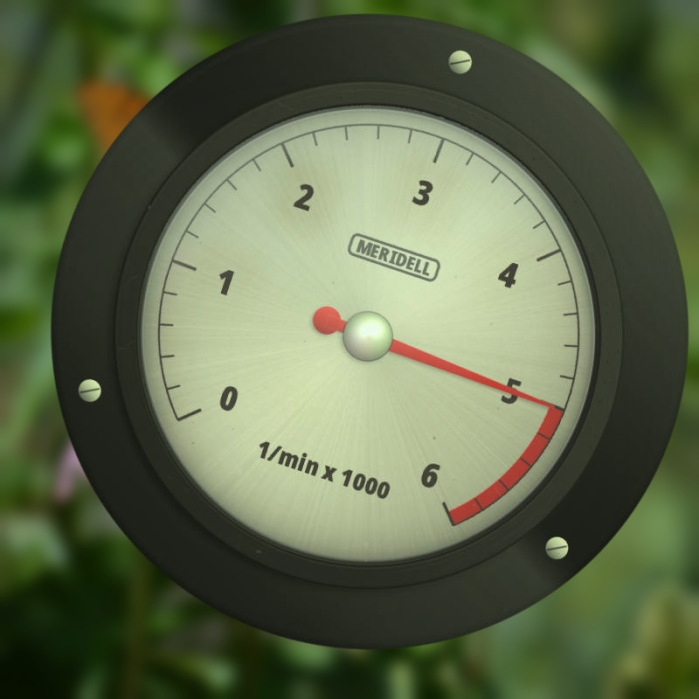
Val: 5000 rpm
